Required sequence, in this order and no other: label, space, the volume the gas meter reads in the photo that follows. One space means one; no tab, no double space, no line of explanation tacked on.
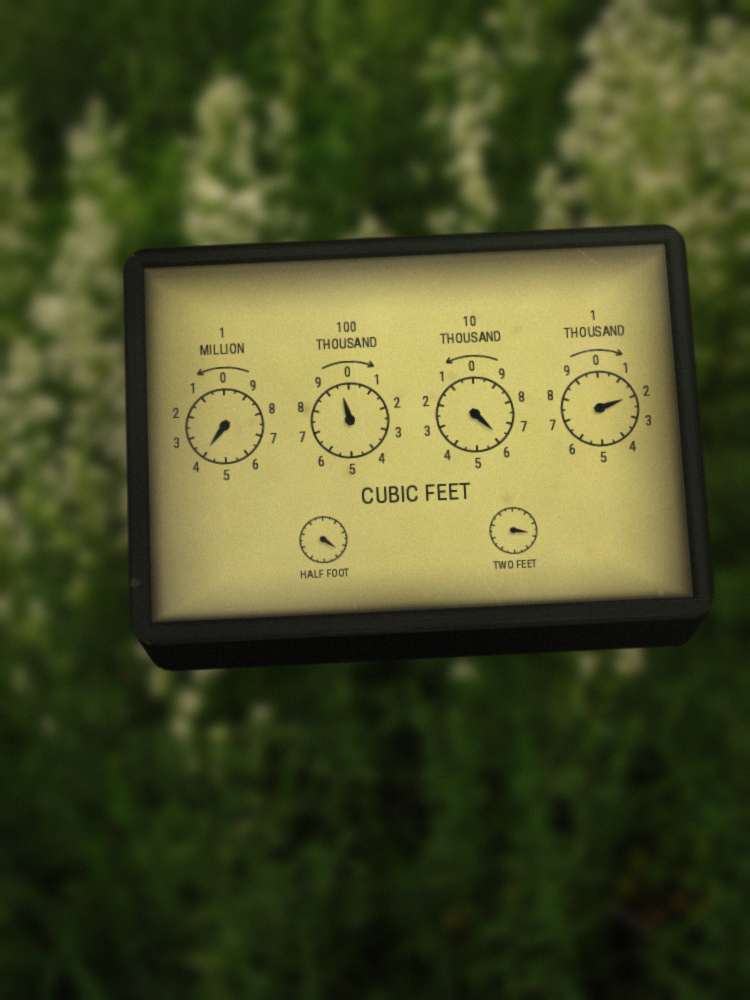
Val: 396200 ft³
